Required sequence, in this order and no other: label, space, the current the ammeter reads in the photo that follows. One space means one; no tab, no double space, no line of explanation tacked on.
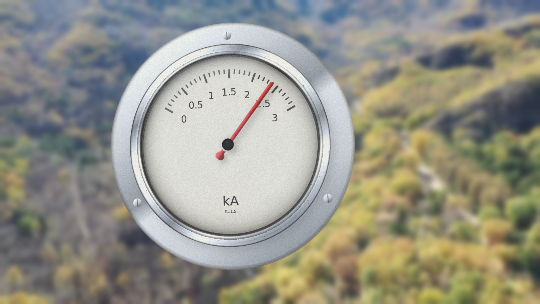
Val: 2.4 kA
